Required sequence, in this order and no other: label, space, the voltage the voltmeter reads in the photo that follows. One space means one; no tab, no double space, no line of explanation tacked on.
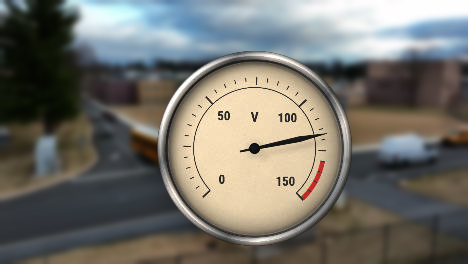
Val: 117.5 V
